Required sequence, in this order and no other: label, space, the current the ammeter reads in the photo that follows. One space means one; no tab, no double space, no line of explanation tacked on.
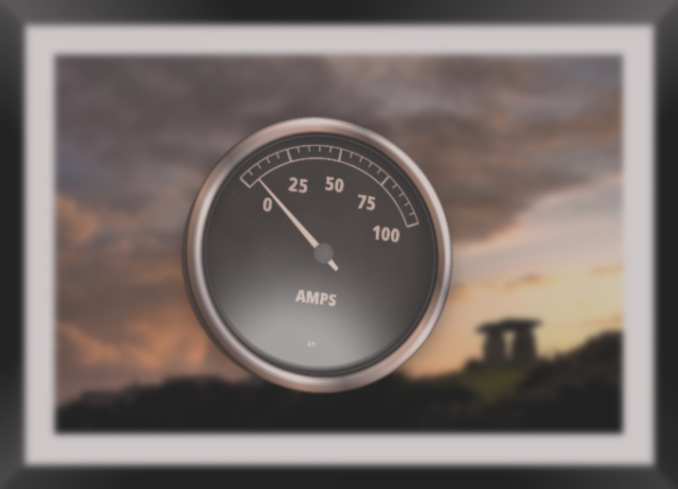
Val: 5 A
